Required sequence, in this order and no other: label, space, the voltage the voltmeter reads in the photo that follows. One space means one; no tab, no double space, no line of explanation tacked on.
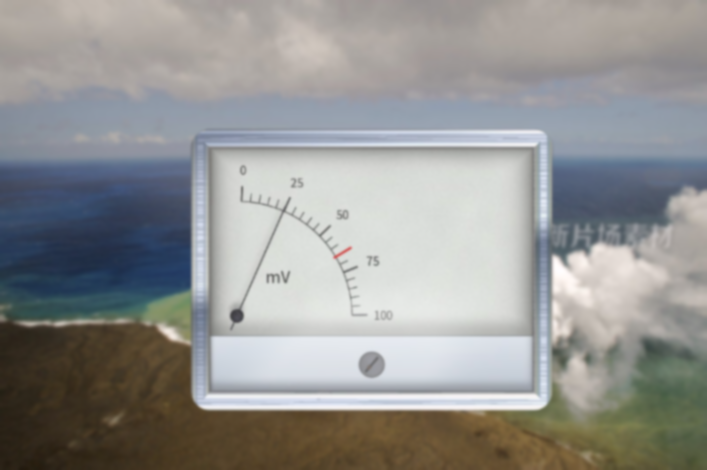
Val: 25 mV
